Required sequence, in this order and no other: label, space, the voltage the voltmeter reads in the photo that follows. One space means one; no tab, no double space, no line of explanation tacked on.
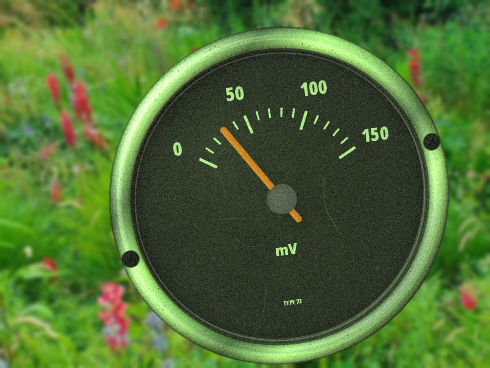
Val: 30 mV
